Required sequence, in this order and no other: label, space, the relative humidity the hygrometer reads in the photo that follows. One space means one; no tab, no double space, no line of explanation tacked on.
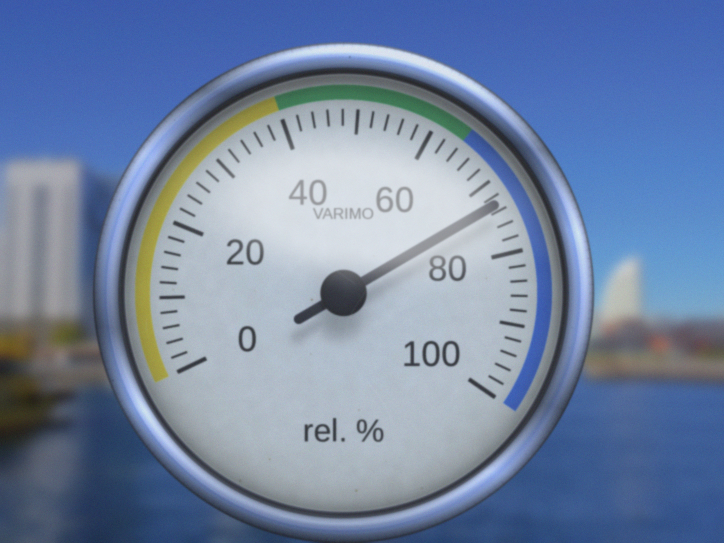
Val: 73 %
